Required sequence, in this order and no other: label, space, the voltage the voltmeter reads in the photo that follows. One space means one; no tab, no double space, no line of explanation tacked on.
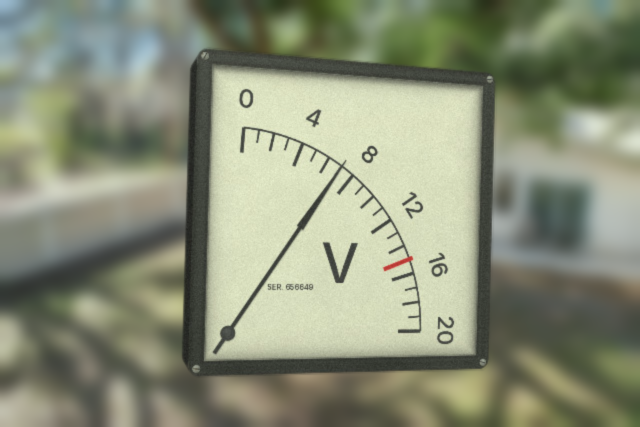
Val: 7 V
